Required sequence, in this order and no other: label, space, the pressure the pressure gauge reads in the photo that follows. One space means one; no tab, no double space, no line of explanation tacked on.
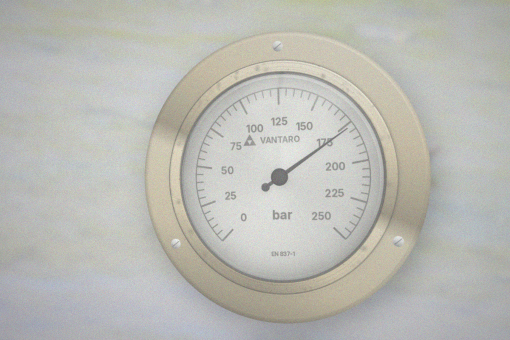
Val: 177.5 bar
